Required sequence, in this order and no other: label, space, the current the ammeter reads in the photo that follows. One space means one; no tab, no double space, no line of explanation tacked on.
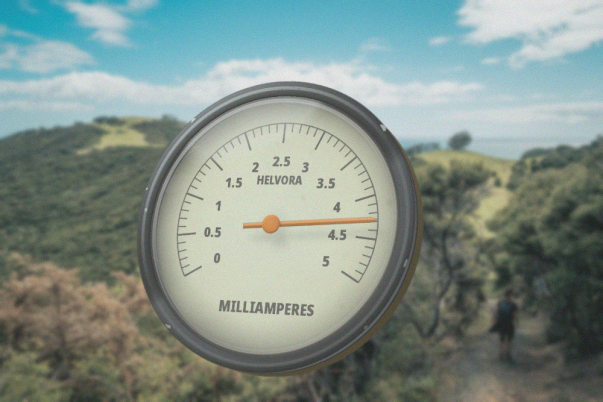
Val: 4.3 mA
